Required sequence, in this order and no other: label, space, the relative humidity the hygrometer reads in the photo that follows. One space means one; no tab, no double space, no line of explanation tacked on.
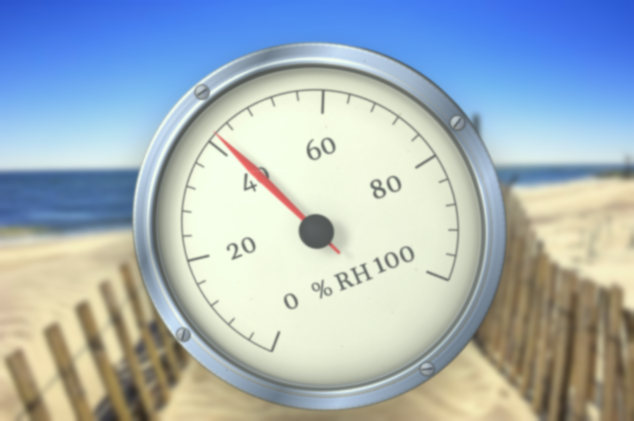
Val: 42 %
